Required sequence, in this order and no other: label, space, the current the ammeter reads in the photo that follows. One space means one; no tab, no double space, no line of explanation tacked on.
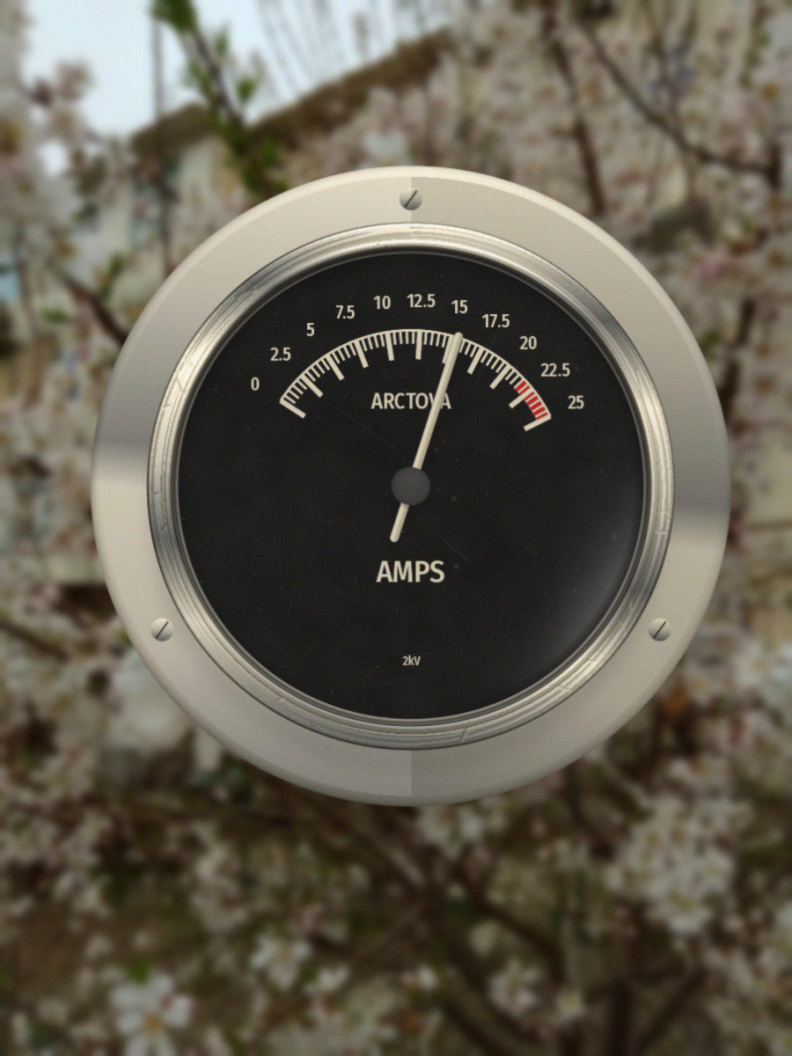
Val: 15.5 A
